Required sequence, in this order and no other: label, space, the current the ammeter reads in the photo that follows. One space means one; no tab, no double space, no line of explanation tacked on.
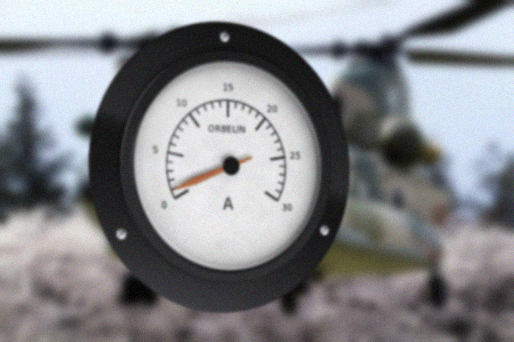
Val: 1 A
